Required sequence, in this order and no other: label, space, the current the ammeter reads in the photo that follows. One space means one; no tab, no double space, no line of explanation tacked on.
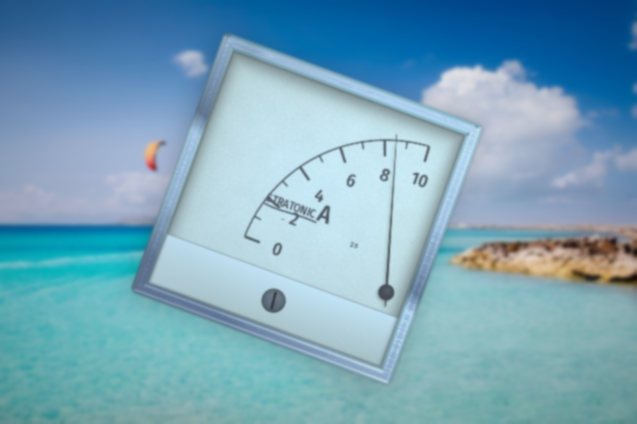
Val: 8.5 A
